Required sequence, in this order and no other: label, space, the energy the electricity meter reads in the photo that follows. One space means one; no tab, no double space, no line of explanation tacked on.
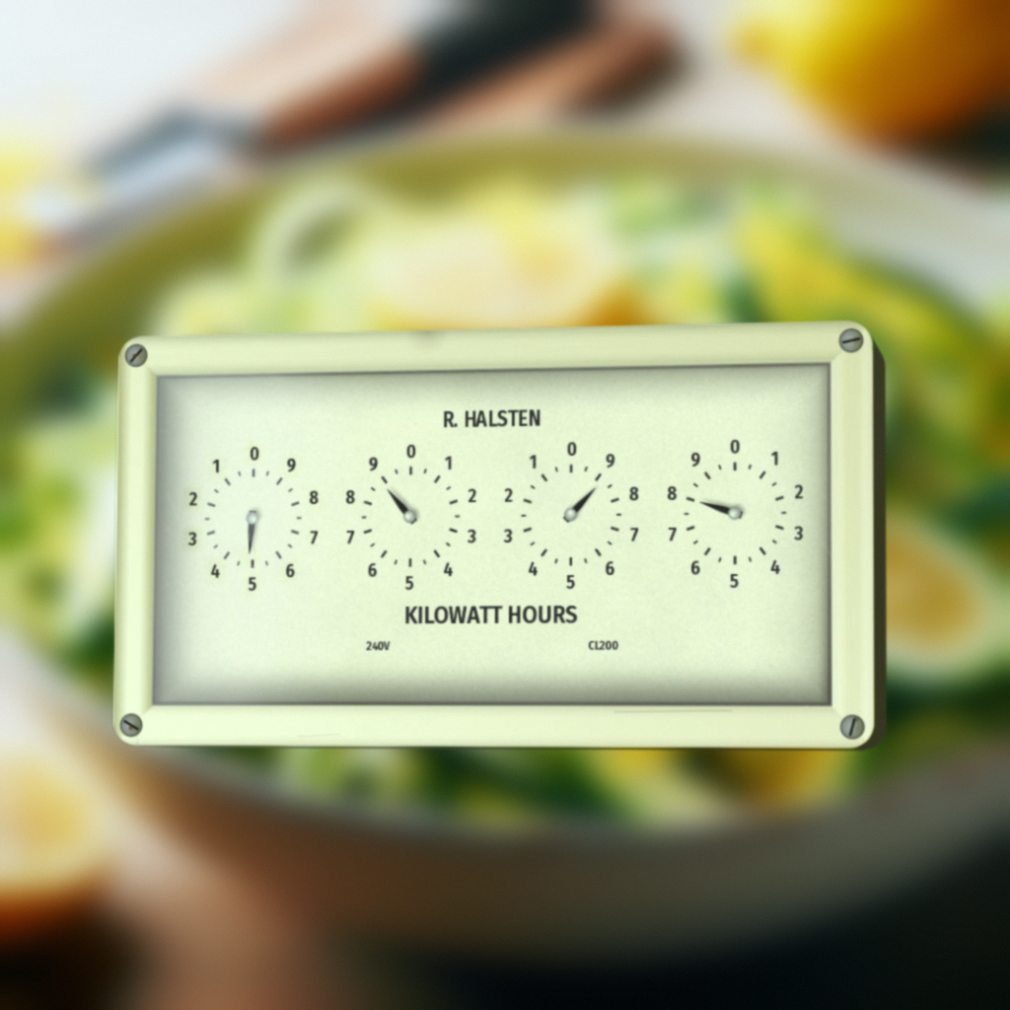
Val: 4888 kWh
